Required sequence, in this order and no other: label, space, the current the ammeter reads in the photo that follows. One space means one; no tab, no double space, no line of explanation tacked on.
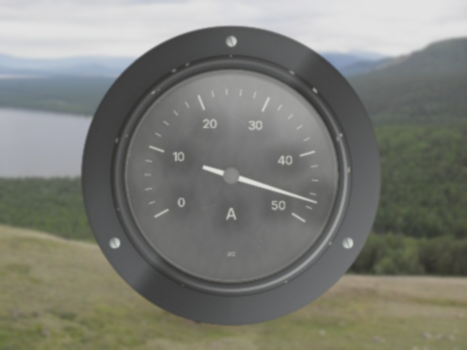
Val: 47 A
